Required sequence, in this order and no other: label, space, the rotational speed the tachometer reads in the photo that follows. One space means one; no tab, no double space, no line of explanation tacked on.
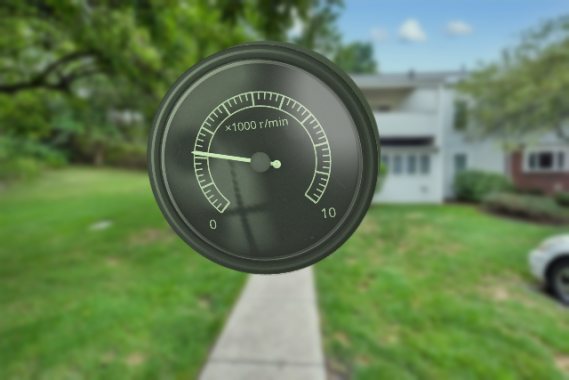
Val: 2200 rpm
